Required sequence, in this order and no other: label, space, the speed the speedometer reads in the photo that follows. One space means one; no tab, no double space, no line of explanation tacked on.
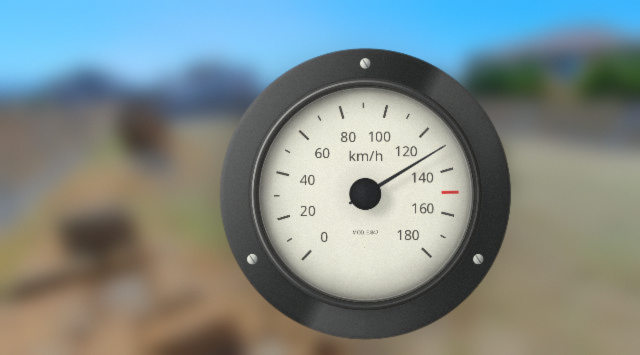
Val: 130 km/h
